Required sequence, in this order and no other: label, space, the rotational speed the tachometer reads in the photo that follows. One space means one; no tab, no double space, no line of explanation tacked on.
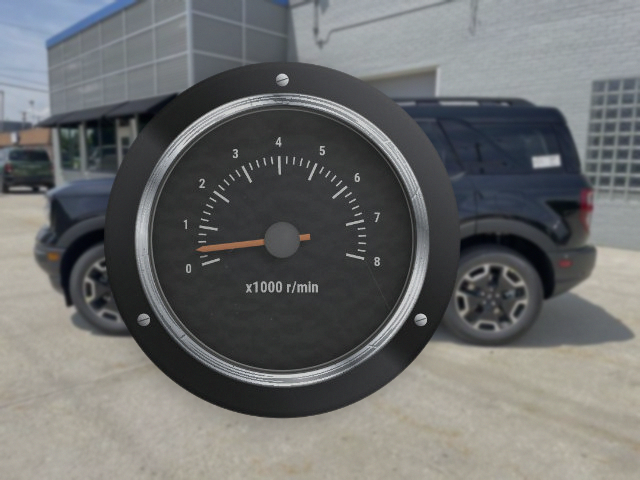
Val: 400 rpm
